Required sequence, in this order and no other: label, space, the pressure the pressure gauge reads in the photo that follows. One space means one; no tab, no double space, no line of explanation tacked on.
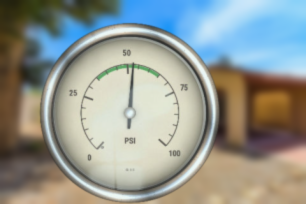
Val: 52.5 psi
